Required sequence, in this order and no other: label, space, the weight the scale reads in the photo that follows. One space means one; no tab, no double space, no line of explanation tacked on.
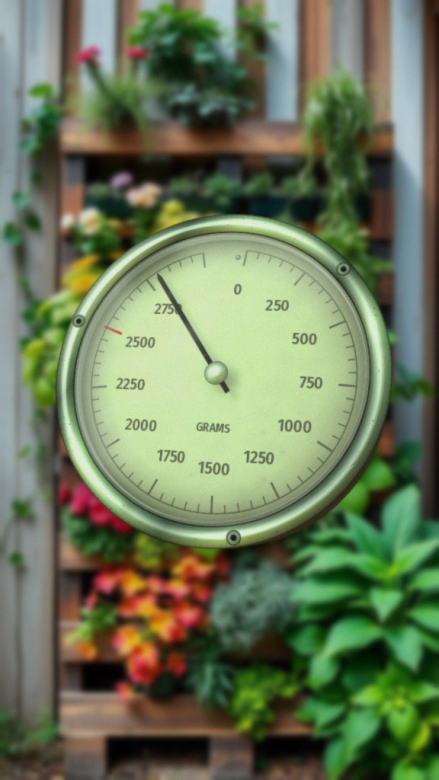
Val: 2800 g
